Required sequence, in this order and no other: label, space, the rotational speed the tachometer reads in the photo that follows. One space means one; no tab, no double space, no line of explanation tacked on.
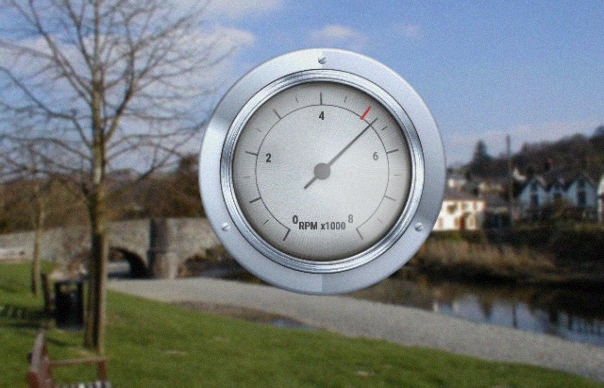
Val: 5250 rpm
